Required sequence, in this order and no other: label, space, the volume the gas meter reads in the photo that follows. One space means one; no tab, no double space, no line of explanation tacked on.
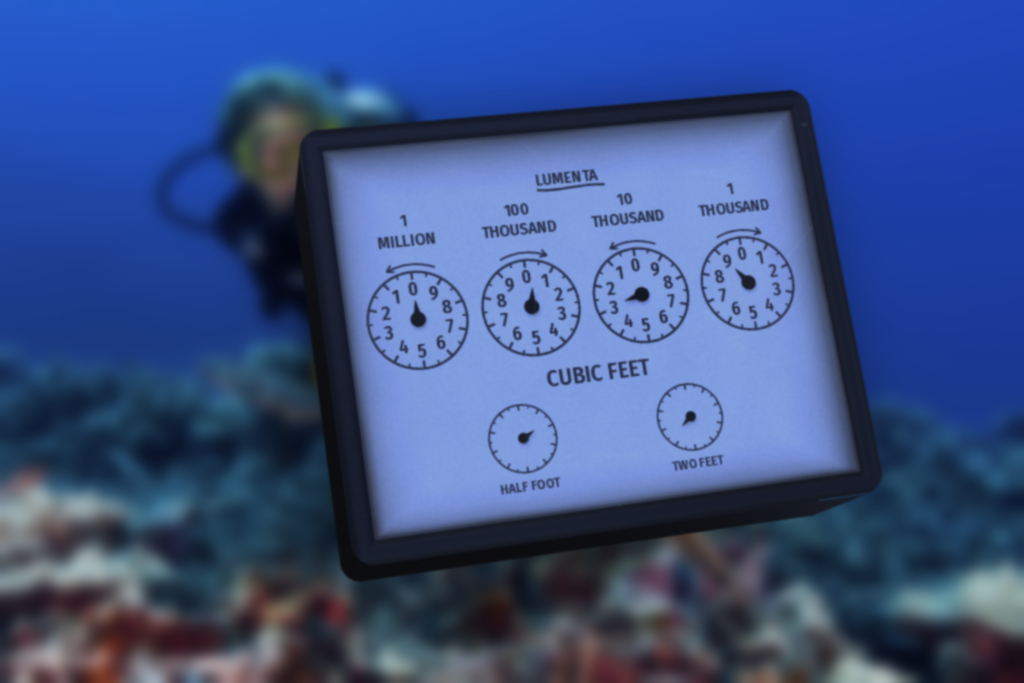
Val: 2900 ft³
